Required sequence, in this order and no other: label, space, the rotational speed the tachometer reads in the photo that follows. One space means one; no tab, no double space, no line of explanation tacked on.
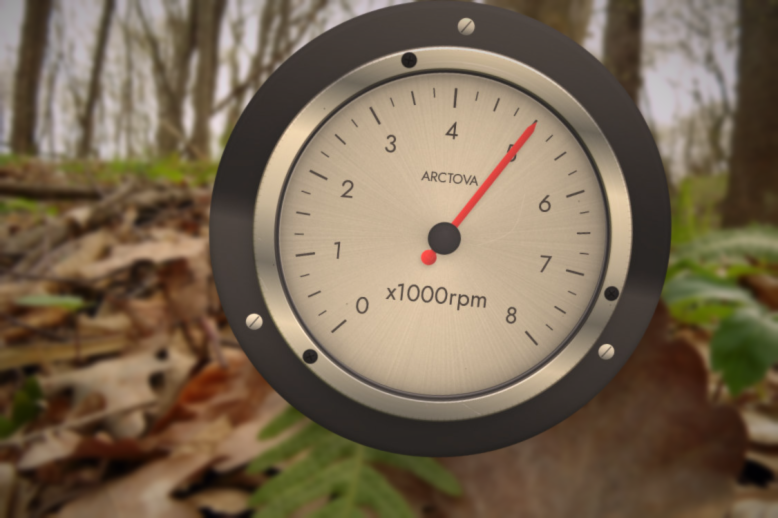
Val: 5000 rpm
